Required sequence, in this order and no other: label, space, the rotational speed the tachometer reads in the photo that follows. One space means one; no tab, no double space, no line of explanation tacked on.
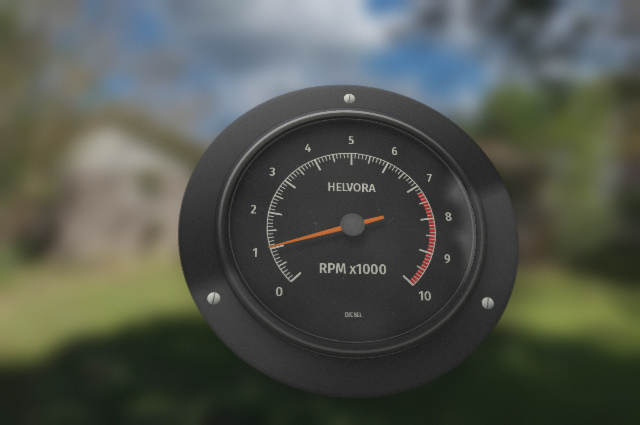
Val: 1000 rpm
